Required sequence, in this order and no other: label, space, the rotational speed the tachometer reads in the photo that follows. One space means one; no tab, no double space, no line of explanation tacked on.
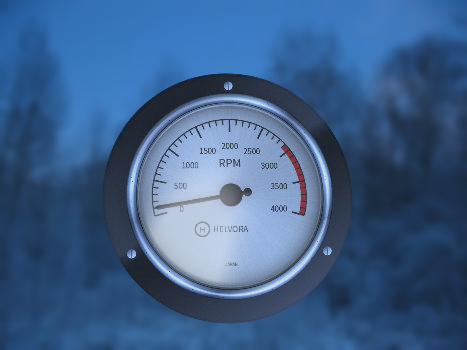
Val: 100 rpm
